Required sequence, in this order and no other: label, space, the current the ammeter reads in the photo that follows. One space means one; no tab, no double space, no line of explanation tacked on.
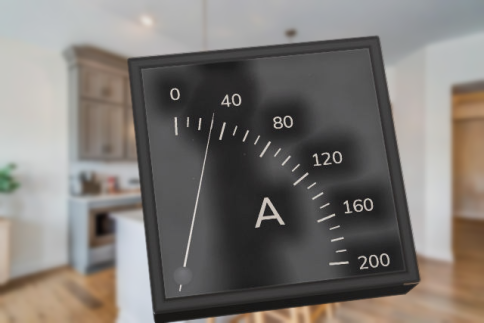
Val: 30 A
